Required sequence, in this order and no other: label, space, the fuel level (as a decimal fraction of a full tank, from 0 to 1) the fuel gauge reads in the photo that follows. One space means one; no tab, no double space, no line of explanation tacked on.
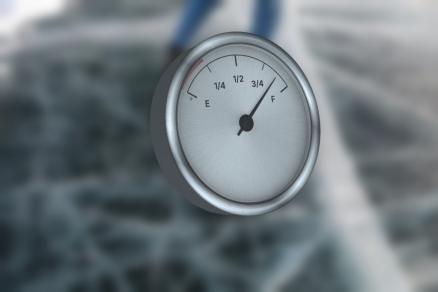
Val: 0.875
